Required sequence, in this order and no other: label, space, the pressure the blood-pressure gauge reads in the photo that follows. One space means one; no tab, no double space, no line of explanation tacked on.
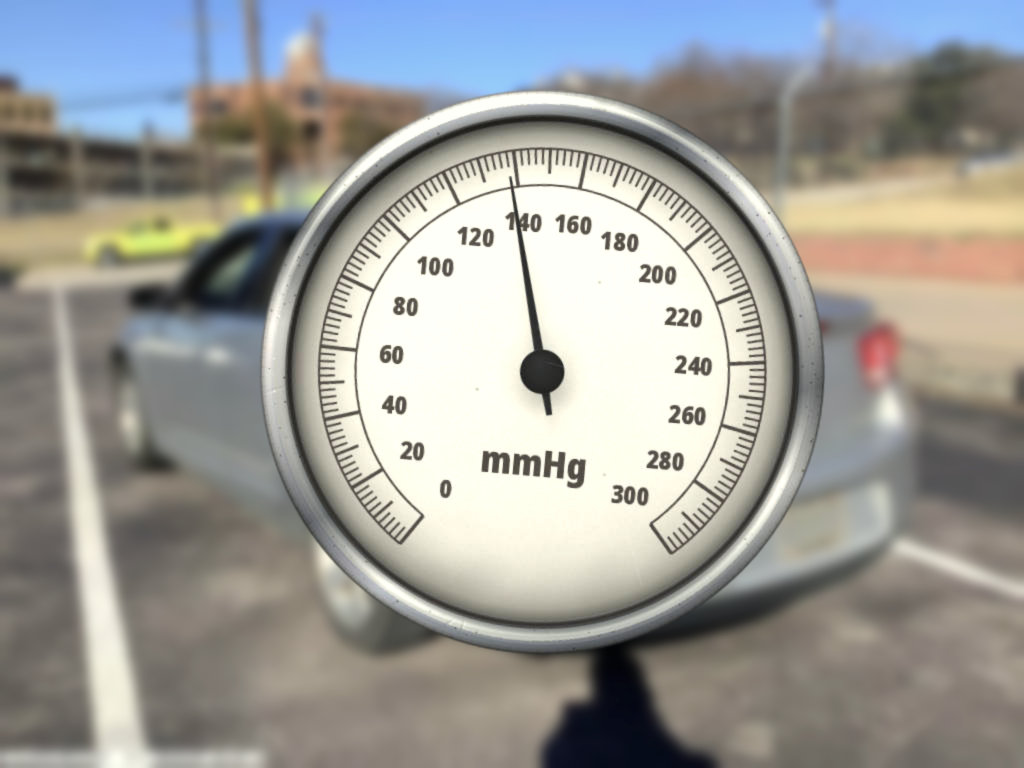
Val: 138 mmHg
